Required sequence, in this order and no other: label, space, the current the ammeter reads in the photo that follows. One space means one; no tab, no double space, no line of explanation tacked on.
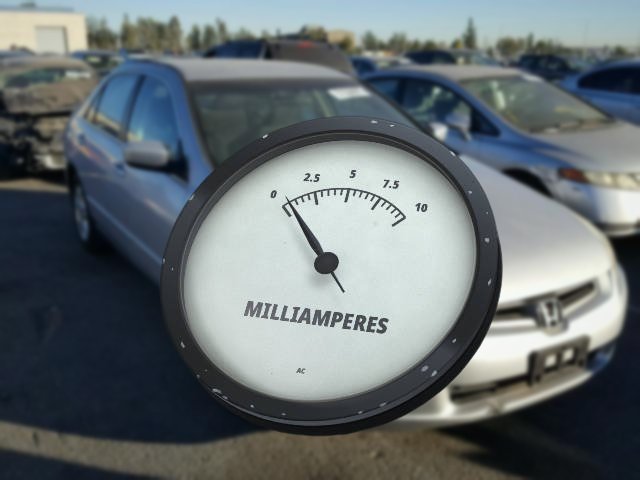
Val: 0.5 mA
